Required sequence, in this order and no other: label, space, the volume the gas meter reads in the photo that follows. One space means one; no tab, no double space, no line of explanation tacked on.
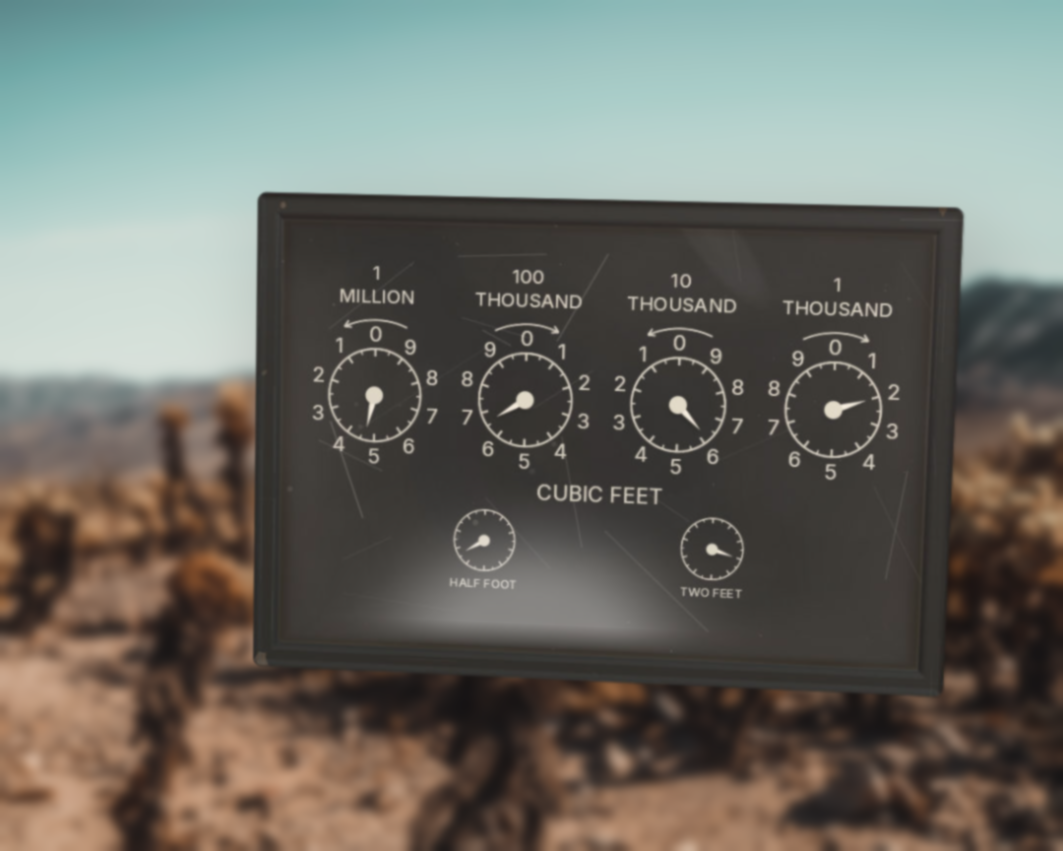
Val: 466200 ft³
